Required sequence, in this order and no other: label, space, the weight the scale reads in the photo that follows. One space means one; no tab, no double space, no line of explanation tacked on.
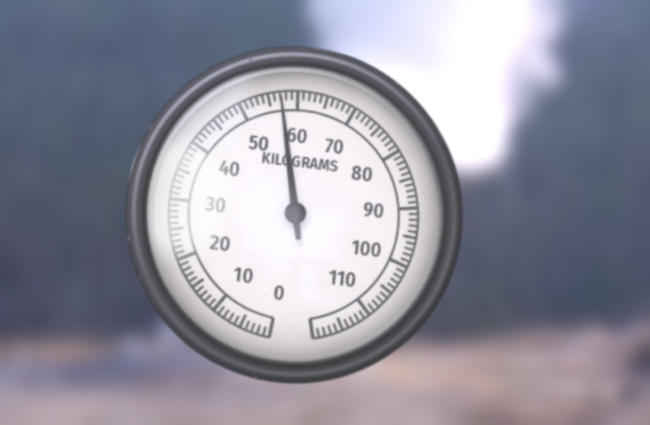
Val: 57 kg
